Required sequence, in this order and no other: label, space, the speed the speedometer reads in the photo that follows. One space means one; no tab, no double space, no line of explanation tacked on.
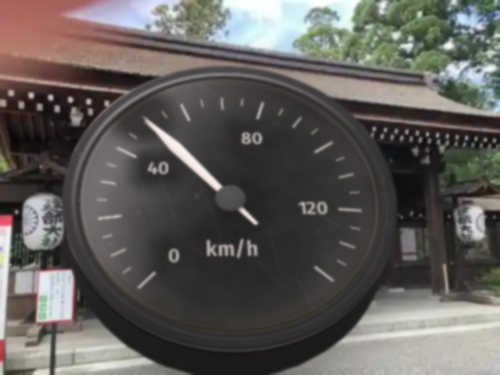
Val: 50 km/h
